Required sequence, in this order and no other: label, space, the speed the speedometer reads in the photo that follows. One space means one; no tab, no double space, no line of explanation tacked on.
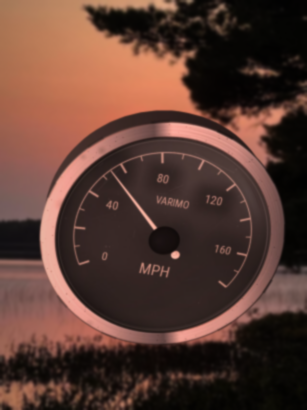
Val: 55 mph
